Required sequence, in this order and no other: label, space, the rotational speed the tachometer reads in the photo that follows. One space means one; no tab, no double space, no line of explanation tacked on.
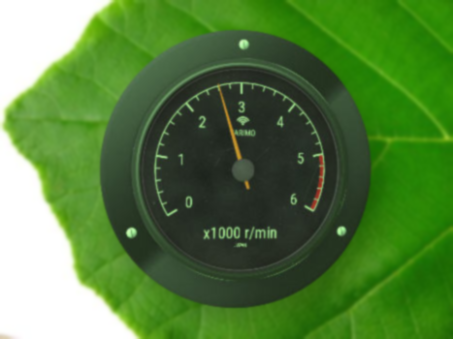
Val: 2600 rpm
